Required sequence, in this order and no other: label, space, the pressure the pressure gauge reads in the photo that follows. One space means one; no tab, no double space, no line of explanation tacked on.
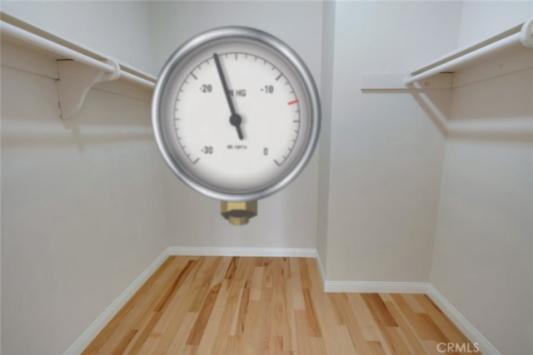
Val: -17 inHg
